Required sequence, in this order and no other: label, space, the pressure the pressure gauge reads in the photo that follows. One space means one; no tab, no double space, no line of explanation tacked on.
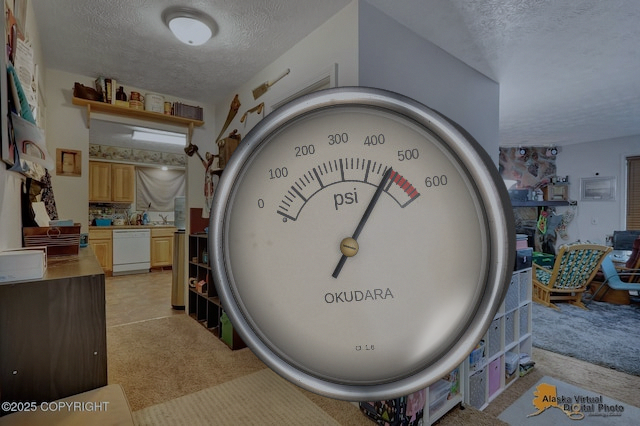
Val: 480 psi
